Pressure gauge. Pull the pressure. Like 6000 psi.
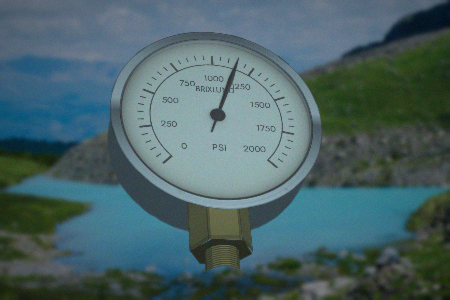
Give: 1150 psi
